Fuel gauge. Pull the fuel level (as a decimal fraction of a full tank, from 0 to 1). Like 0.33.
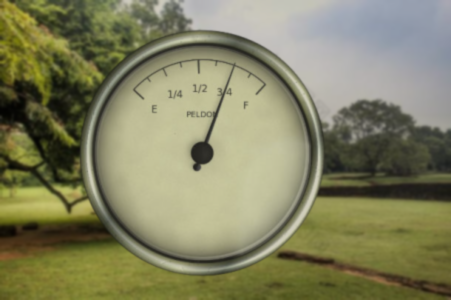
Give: 0.75
